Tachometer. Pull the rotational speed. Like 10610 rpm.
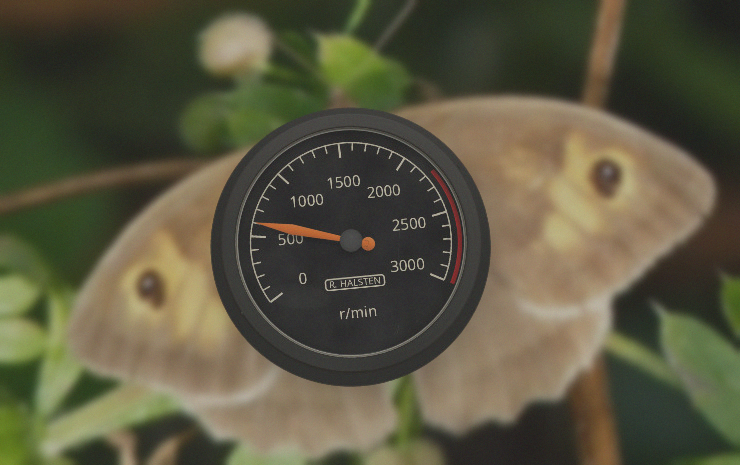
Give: 600 rpm
